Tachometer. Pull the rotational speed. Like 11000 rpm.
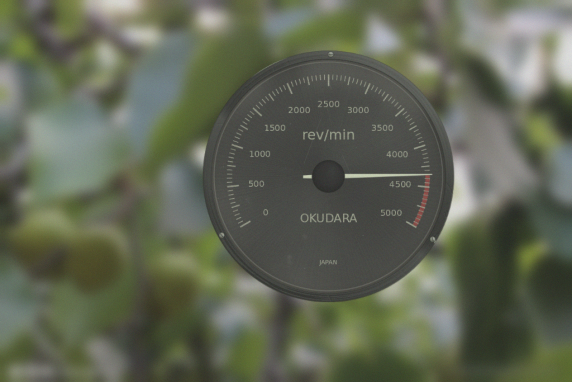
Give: 4350 rpm
